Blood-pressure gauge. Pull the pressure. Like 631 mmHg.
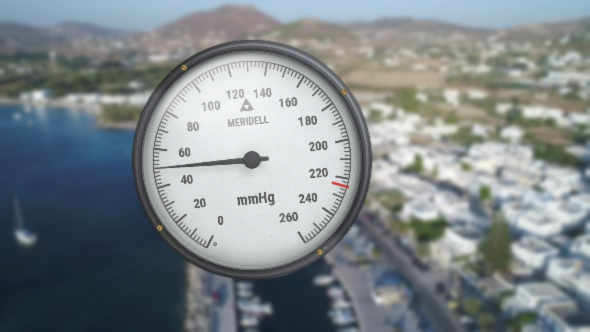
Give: 50 mmHg
